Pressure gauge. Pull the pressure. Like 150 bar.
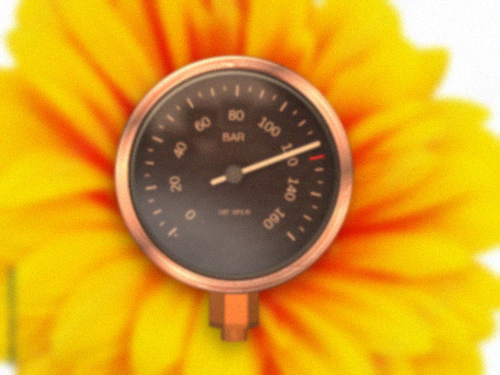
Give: 120 bar
